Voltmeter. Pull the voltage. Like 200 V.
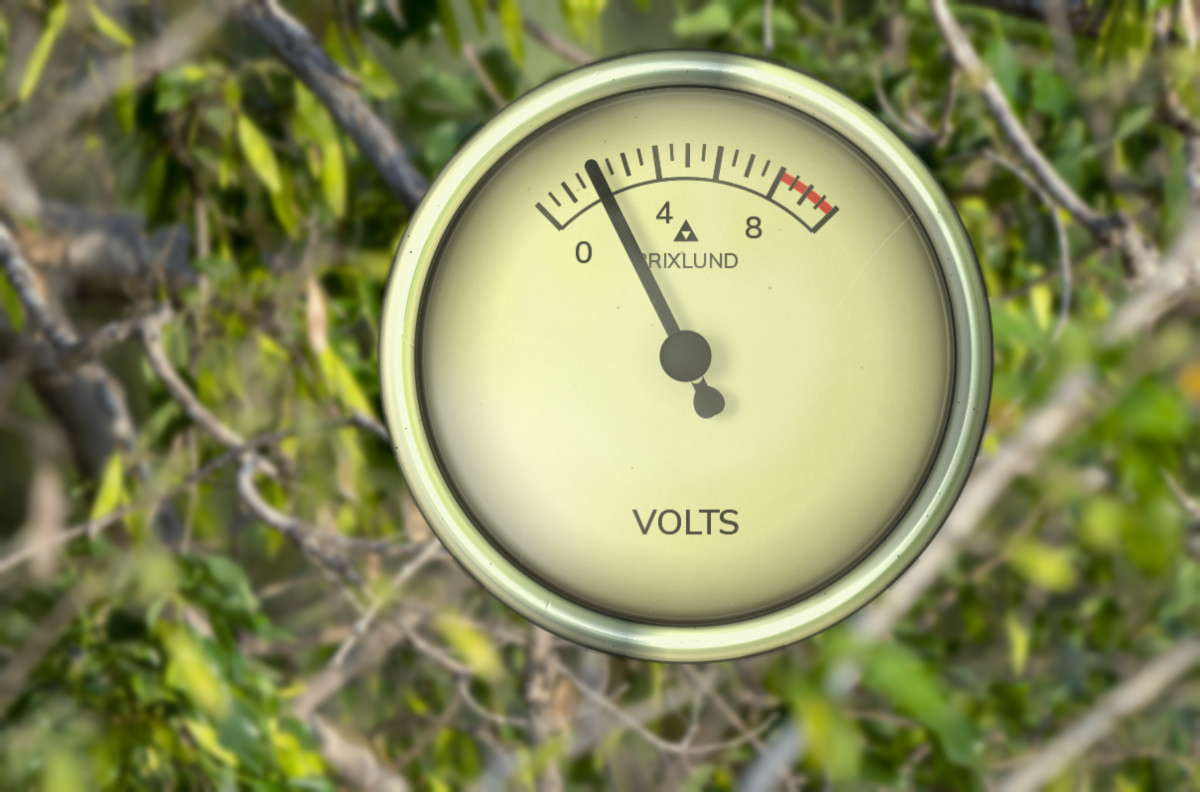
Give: 2 V
